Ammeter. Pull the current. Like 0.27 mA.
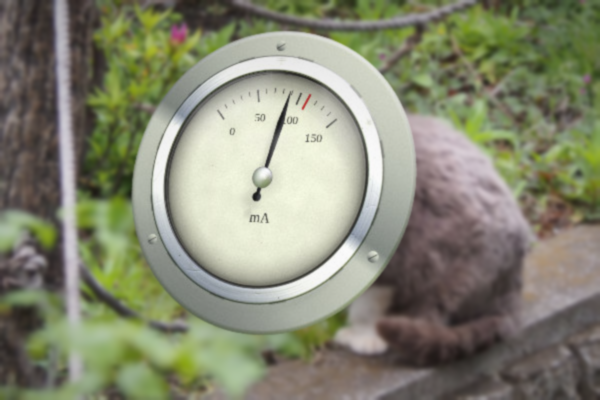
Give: 90 mA
